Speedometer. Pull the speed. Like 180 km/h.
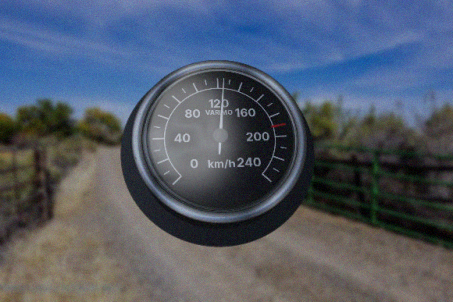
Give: 125 km/h
